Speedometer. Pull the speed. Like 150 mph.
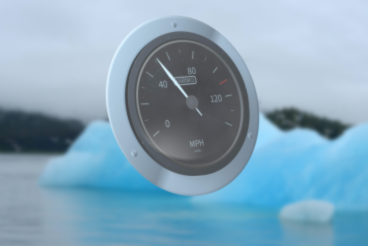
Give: 50 mph
